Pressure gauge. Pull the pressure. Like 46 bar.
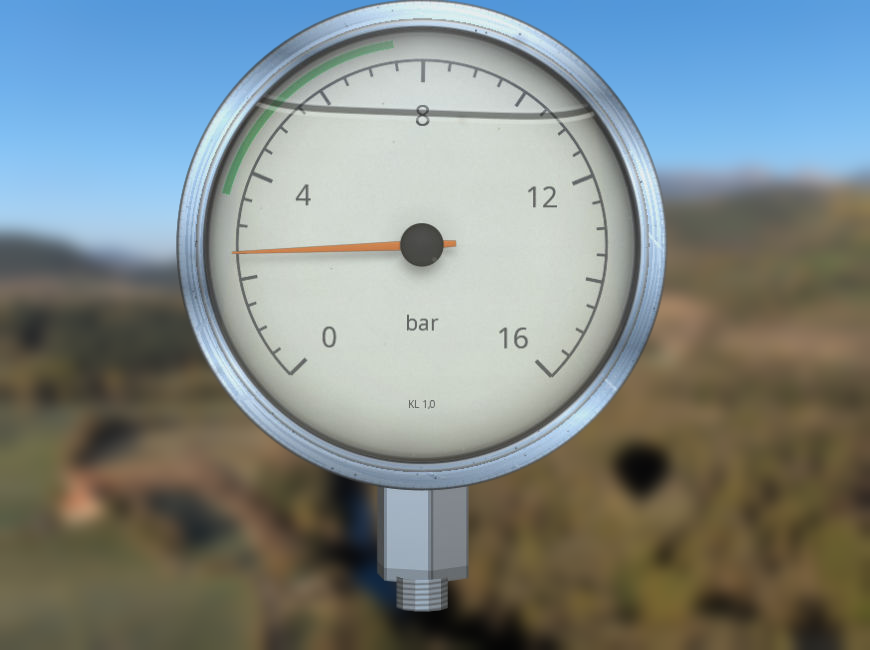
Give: 2.5 bar
